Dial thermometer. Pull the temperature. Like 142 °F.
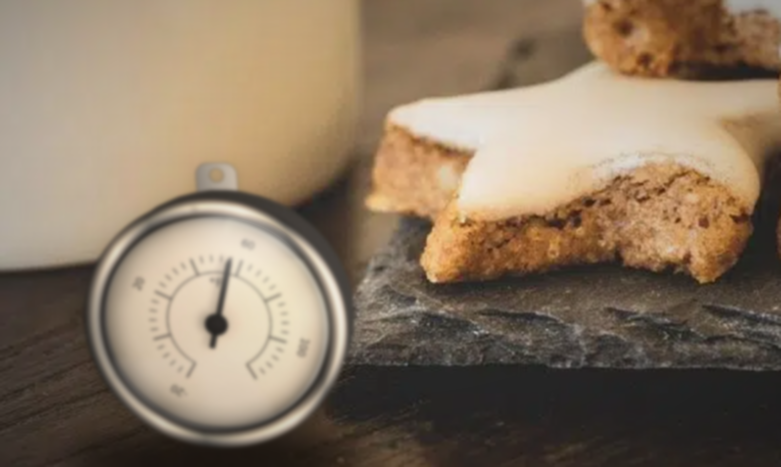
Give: 56 °F
